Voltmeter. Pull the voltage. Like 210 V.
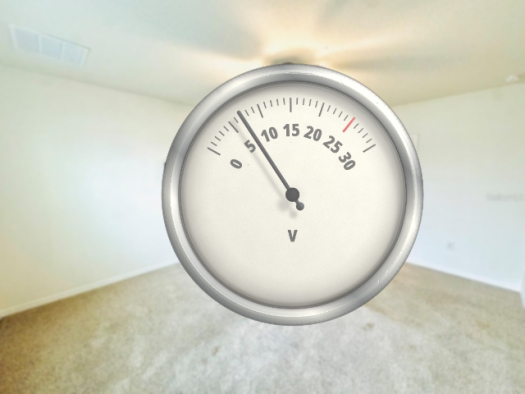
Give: 7 V
